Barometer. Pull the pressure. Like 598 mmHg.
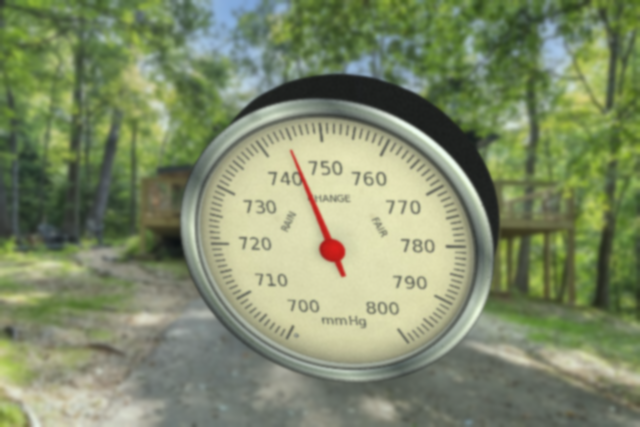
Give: 745 mmHg
